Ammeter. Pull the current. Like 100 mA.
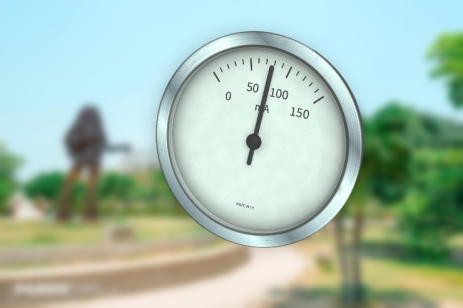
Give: 80 mA
